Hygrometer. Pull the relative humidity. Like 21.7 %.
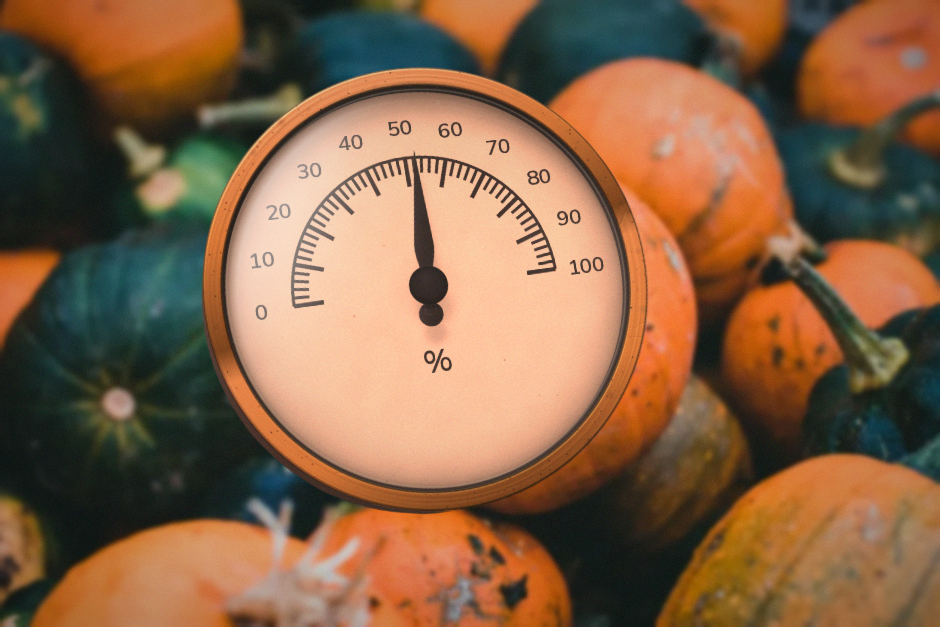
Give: 52 %
